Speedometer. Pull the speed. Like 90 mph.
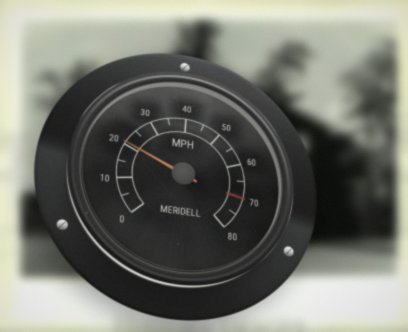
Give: 20 mph
